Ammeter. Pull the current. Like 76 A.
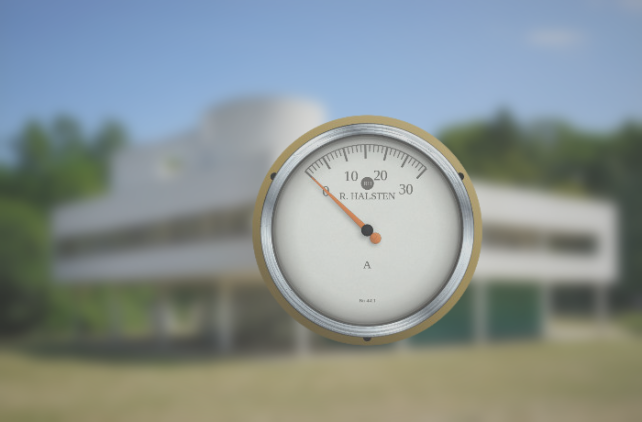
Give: 0 A
